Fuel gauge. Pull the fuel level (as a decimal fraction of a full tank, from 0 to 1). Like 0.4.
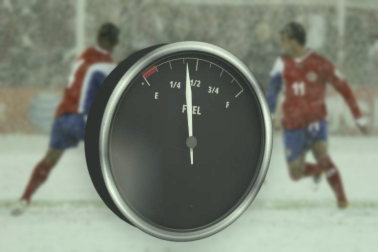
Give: 0.375
